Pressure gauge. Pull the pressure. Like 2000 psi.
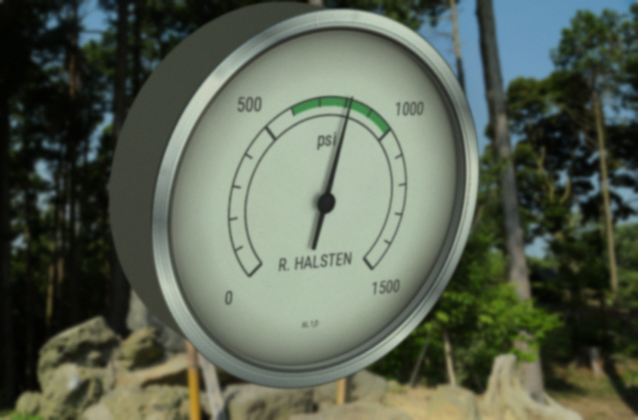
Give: 800 psi
